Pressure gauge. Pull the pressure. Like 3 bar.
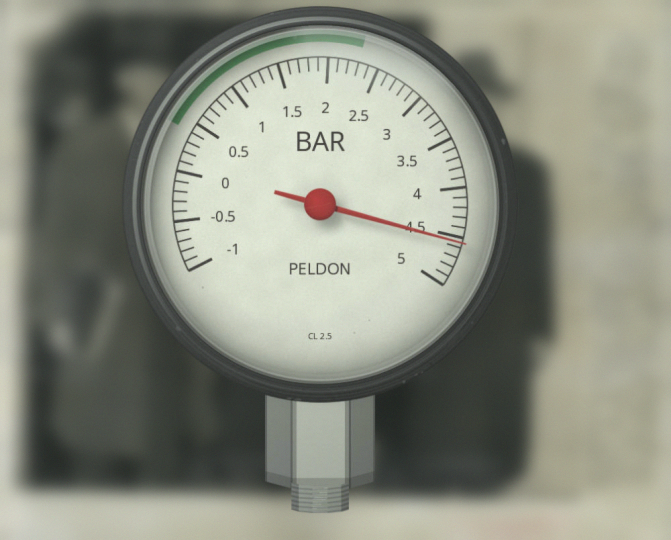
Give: 4.55 bar
